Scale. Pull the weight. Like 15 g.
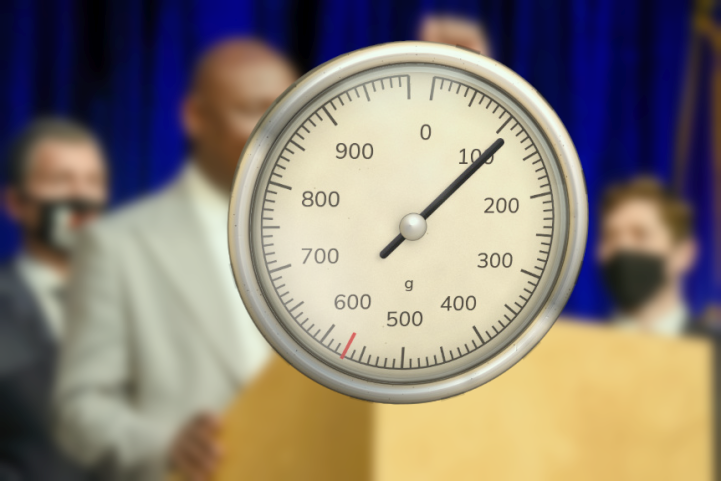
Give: 110 g
